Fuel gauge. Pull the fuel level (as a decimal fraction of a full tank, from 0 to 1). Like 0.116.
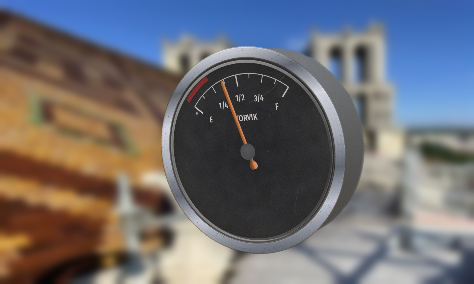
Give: 0.375
